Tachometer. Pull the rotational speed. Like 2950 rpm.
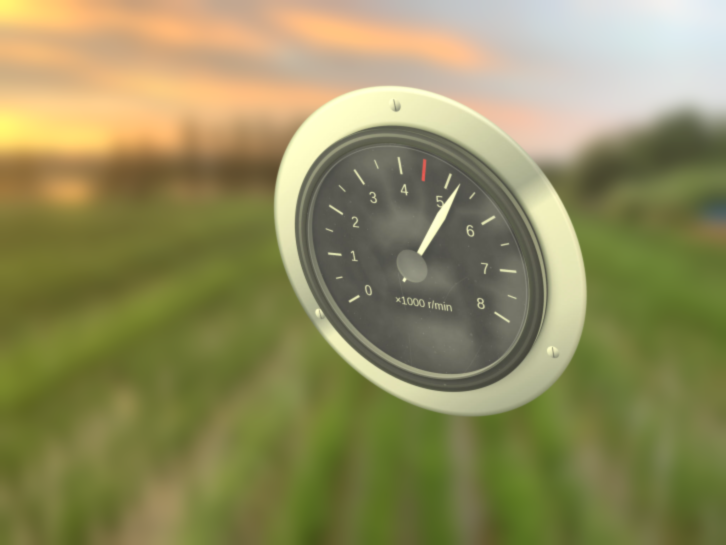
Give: 5250 rpm
